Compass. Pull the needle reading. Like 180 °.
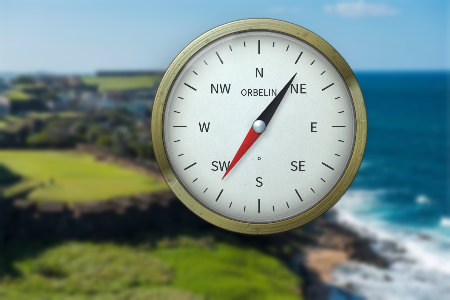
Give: 215 °
